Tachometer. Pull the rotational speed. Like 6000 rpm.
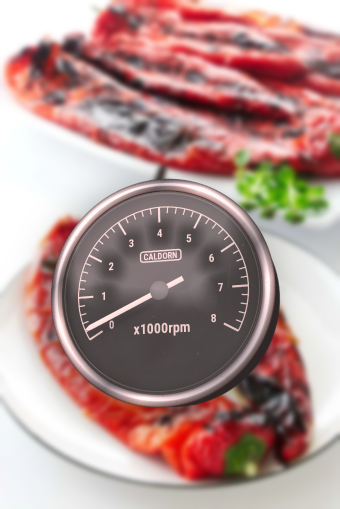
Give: 200 rpm
